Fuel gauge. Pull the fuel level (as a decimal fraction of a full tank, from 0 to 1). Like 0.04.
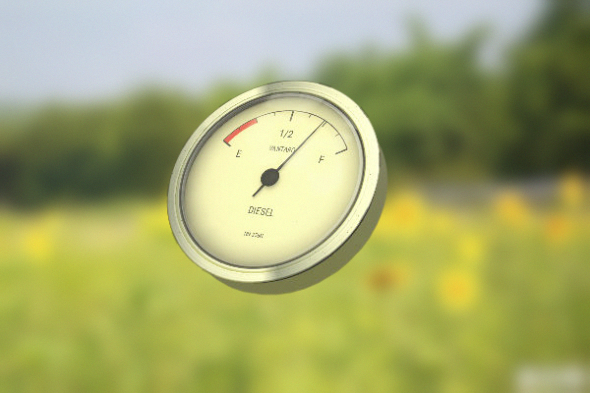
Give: 0.75
